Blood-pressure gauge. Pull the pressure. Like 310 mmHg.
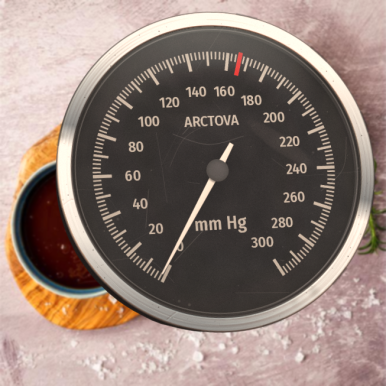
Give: 2 mmHg
